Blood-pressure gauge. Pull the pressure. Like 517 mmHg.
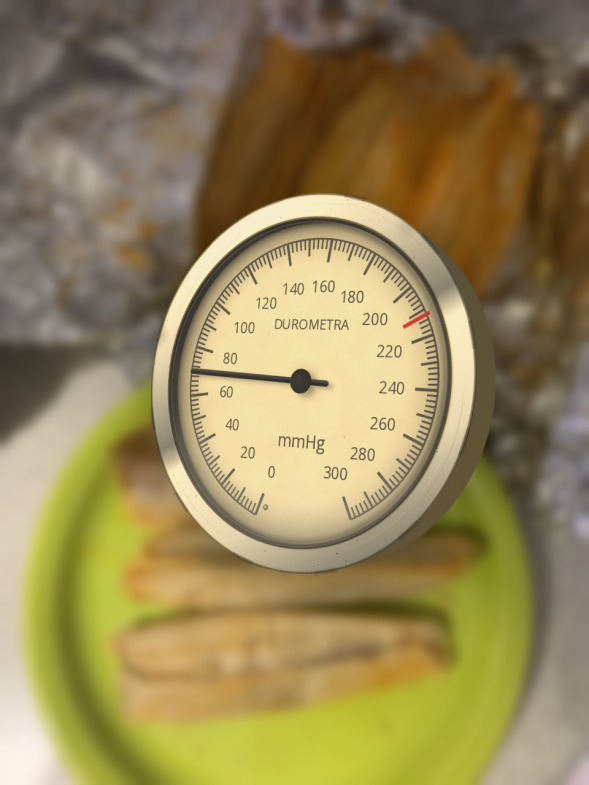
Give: 70 mmHg
